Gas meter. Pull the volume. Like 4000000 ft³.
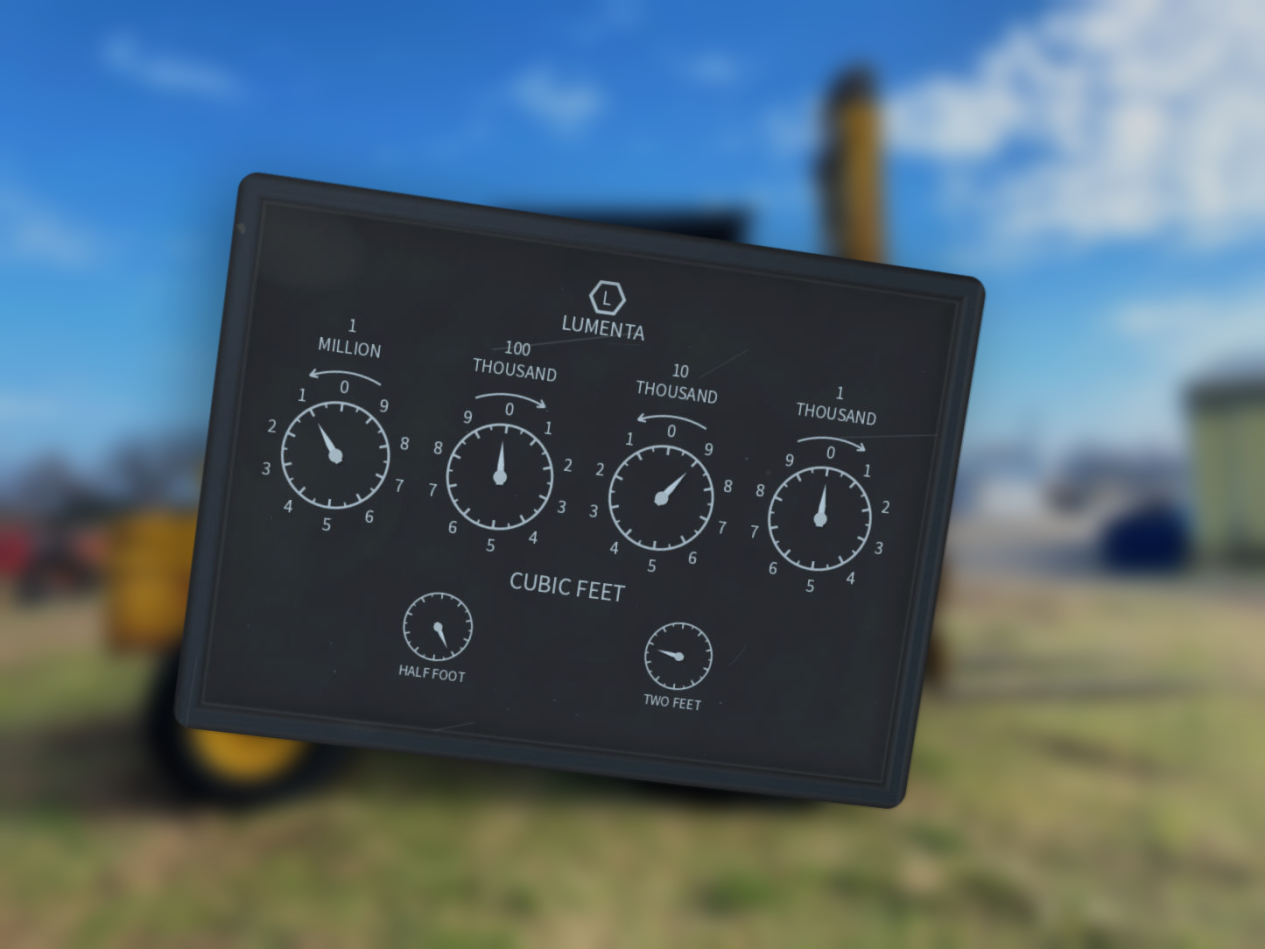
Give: 99000 ft³
